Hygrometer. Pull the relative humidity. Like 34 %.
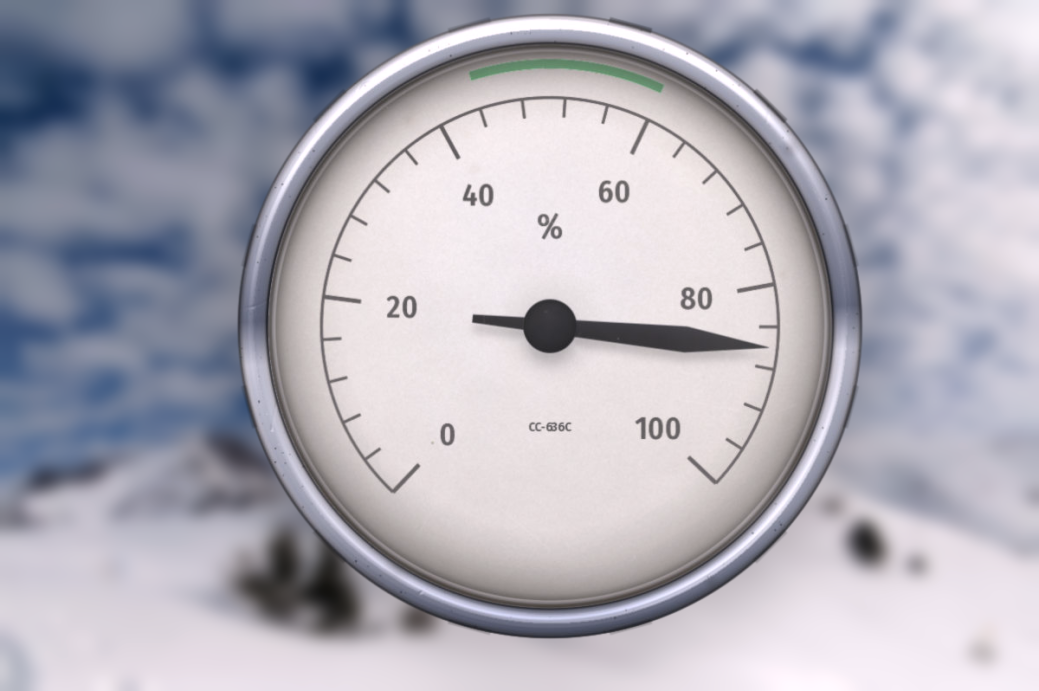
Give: 86 %
